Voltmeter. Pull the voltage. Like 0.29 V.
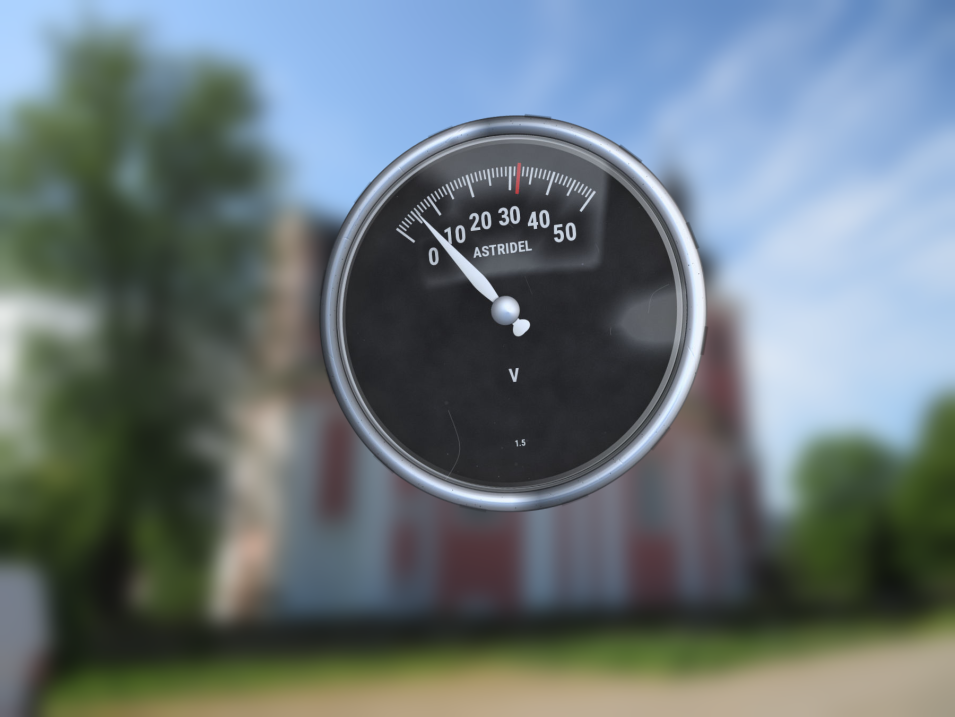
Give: 6 V
